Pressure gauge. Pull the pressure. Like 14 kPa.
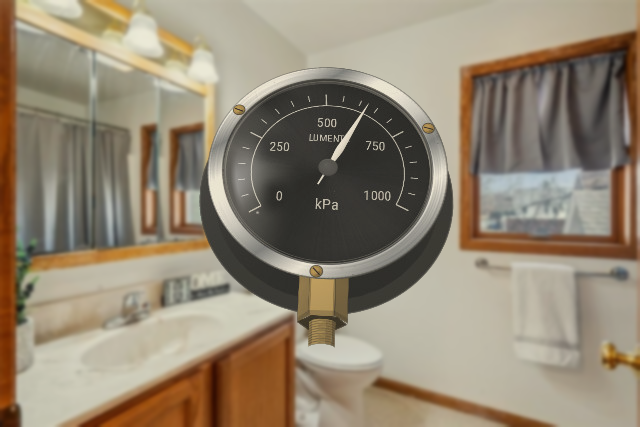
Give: 625 kPa
